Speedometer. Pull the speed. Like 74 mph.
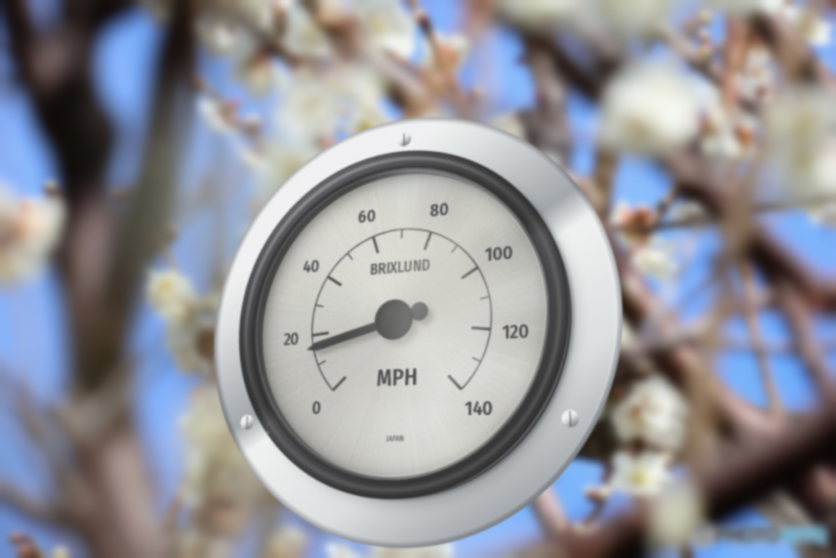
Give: 15 mph
